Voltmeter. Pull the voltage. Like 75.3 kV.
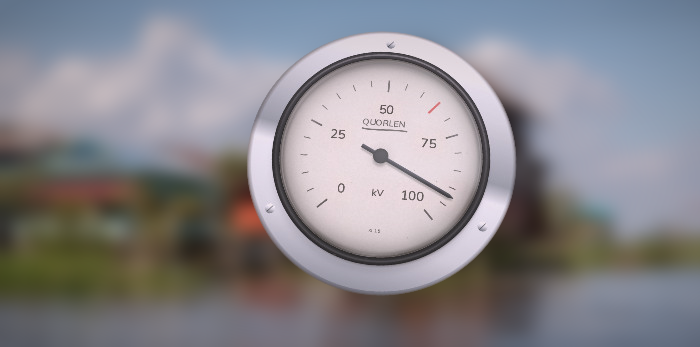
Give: 92.5 kV
